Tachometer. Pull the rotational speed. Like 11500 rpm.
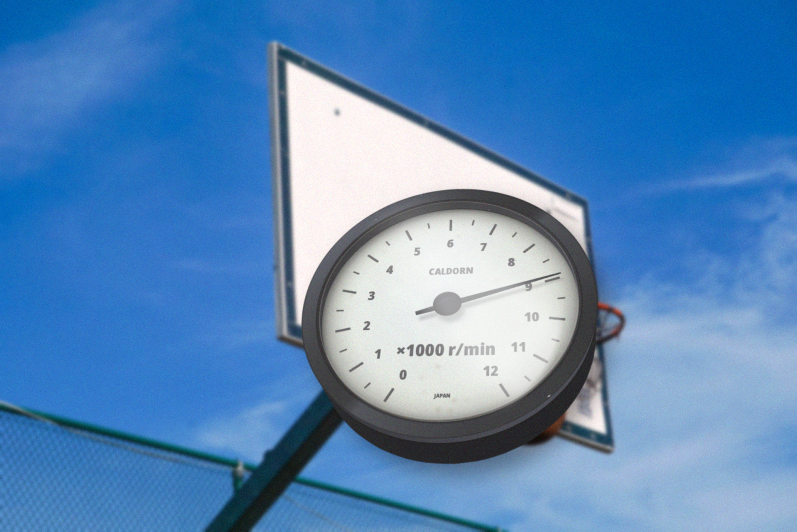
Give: 9000 rpm
